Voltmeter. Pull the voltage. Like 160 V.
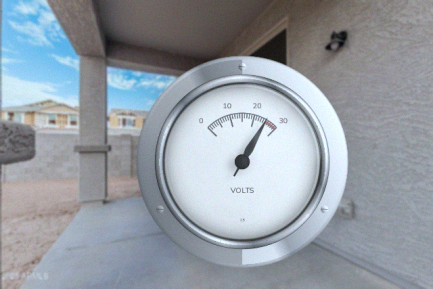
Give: 25 V
